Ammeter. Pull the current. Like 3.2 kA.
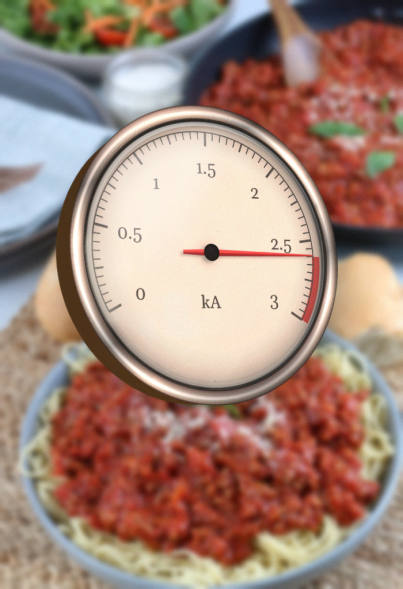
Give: 2.6 kA
